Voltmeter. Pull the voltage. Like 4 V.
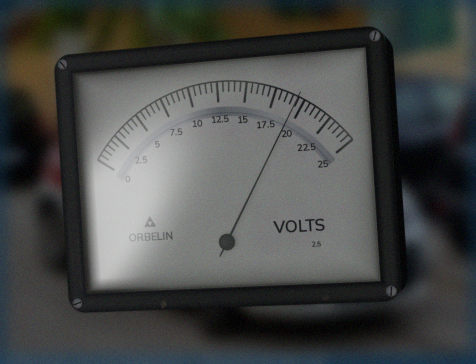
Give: 19.5 V
